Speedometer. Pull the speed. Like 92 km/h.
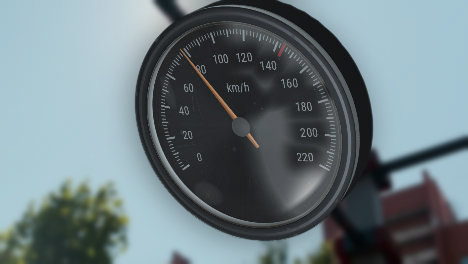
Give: 80 km/h
